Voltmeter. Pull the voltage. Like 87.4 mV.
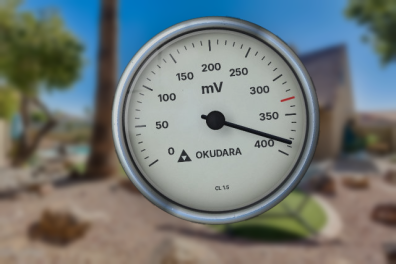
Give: 385 mV
